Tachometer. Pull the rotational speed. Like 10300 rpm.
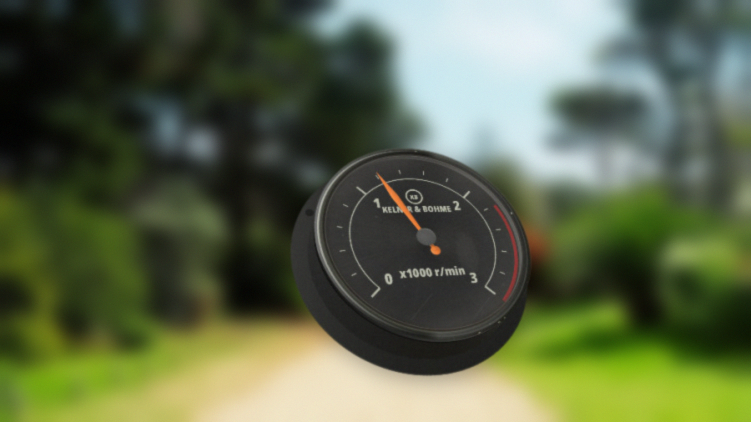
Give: 1200 rpm
